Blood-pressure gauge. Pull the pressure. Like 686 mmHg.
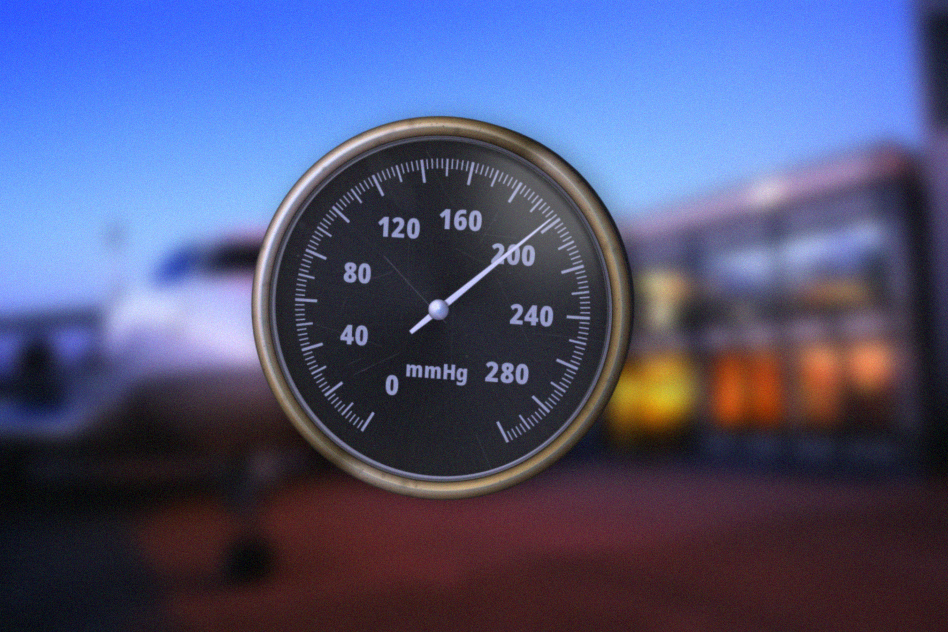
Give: 198 mmHg
